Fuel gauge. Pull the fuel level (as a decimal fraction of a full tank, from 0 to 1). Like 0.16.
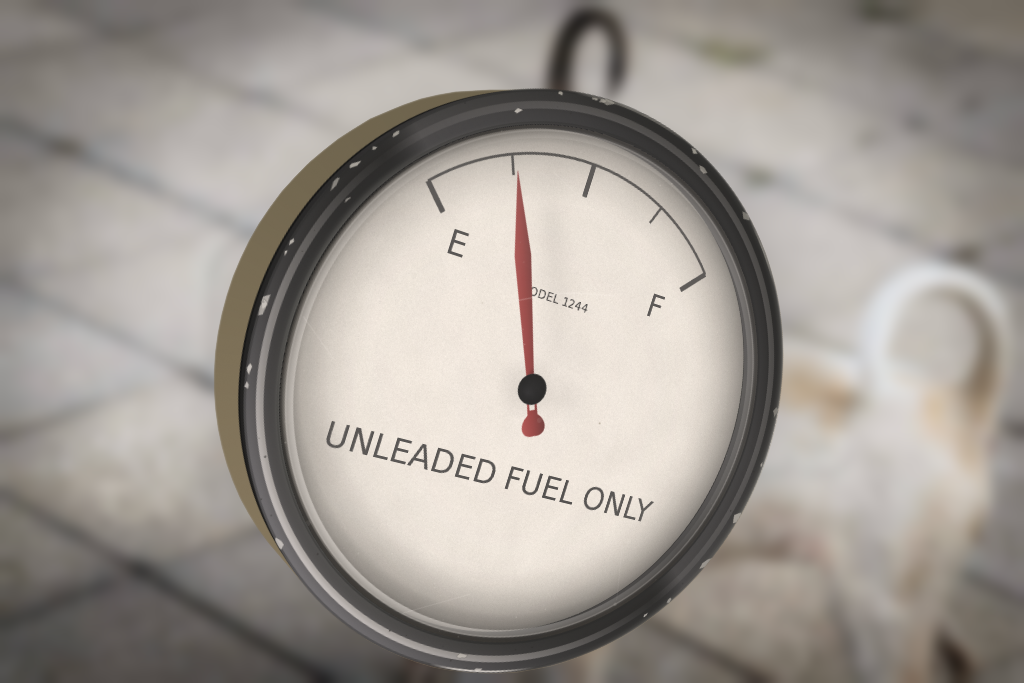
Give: 0.25
